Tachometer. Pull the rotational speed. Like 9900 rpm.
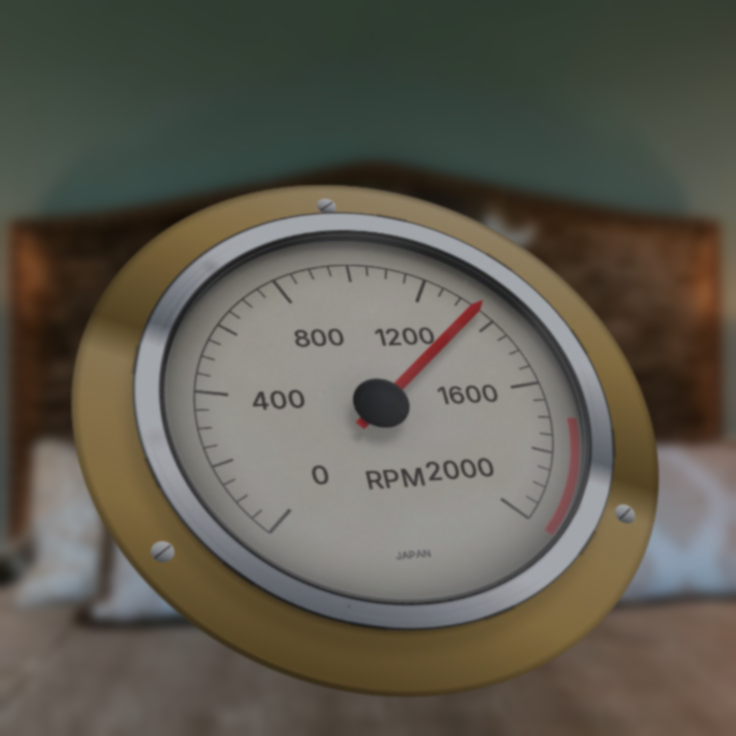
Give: 1350 rpm
